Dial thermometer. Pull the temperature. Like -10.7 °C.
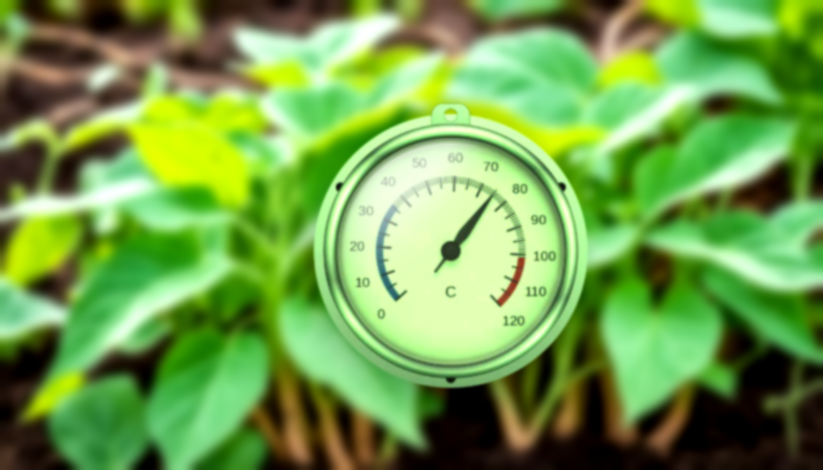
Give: 75 °C
